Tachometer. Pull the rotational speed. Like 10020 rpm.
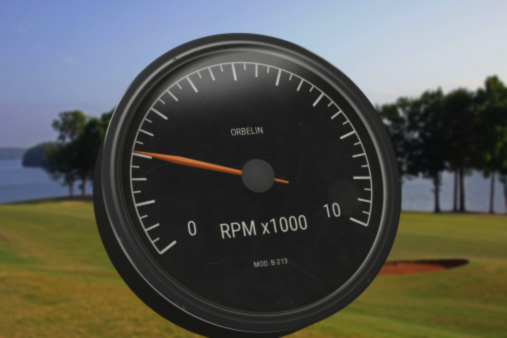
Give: 2000 rpm
